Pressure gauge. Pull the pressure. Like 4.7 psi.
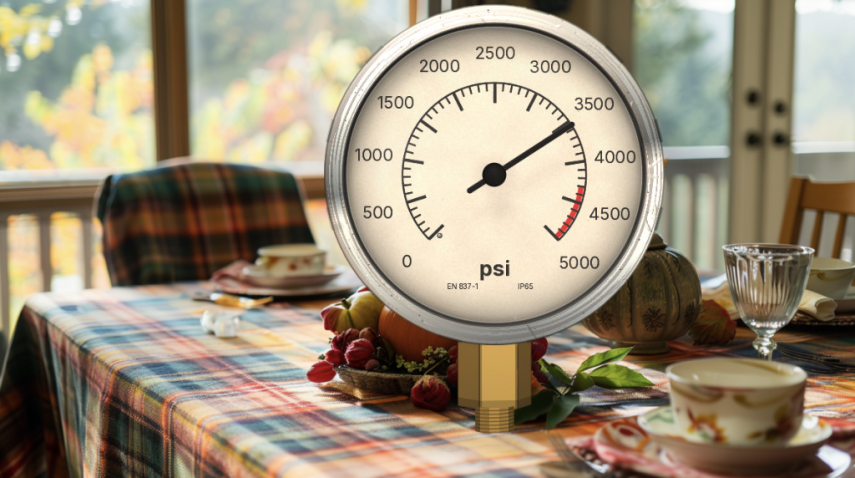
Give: 3550 psi
